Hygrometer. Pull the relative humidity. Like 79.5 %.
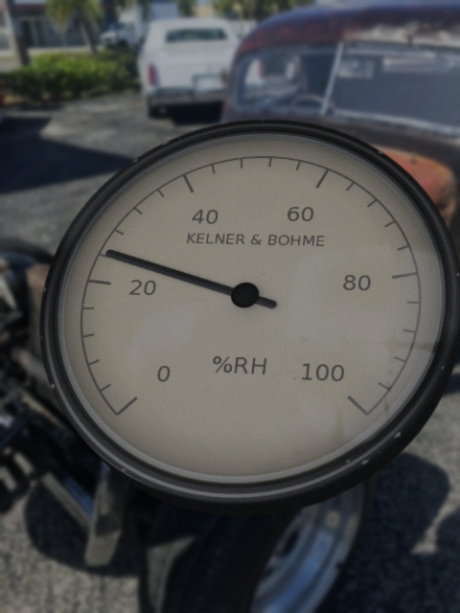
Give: 24 %
